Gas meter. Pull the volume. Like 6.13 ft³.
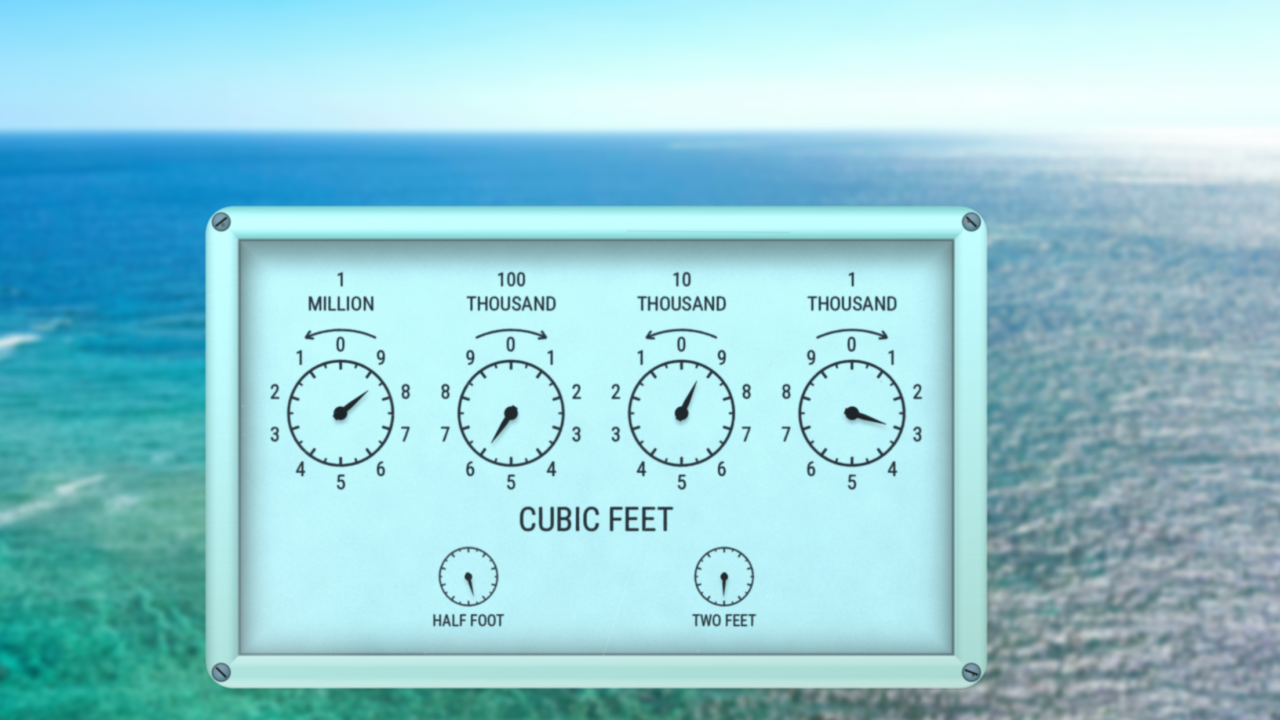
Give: 859300 ft³
